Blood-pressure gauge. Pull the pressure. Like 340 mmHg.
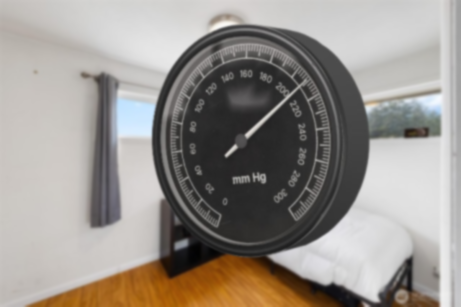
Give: 210 mmHg
